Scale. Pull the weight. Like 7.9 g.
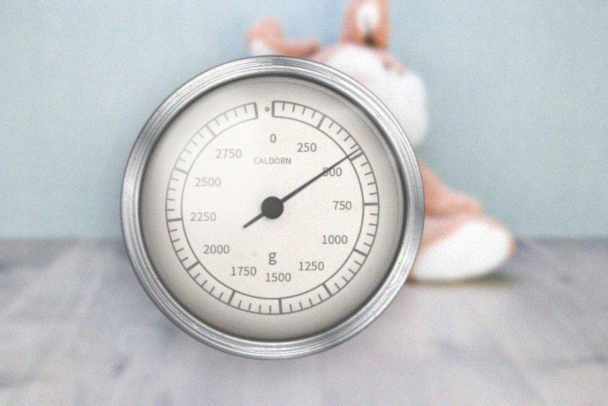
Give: 475 g
